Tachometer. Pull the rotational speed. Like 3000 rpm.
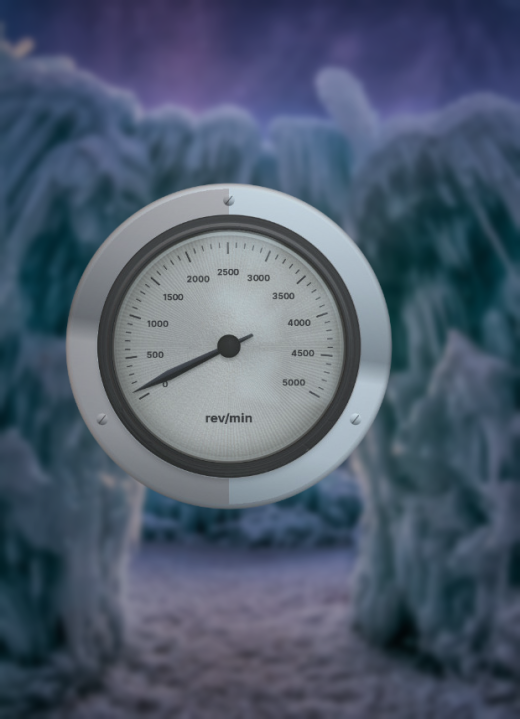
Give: 100 rpm
